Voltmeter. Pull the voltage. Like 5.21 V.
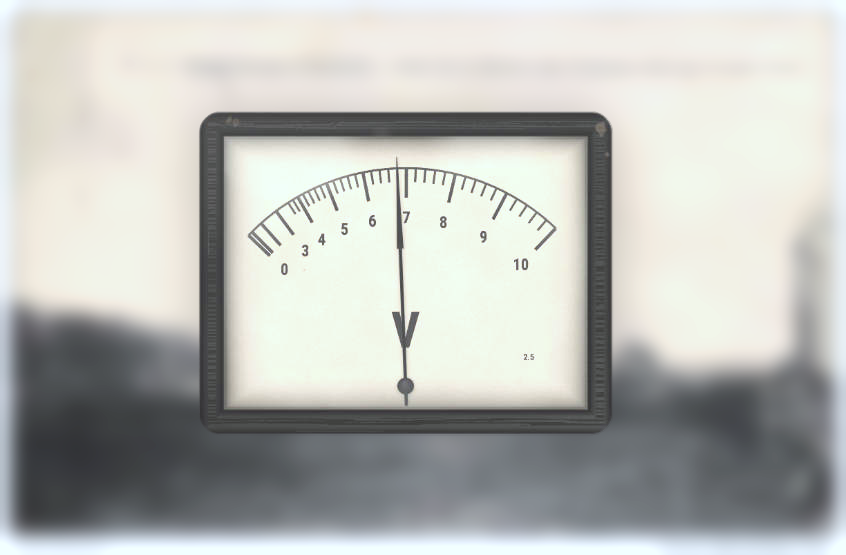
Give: 6.8 V
